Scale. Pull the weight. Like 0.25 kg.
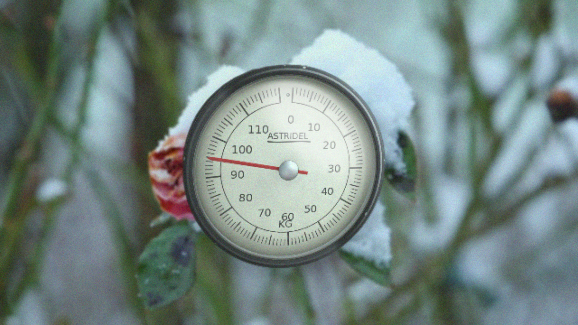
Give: 95 kg
